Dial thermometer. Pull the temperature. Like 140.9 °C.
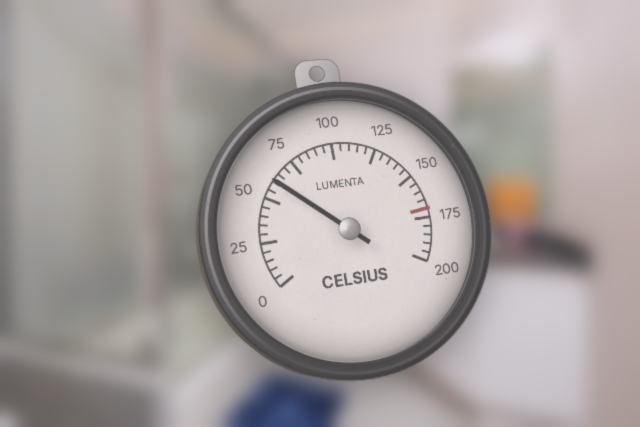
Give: 60 °C
